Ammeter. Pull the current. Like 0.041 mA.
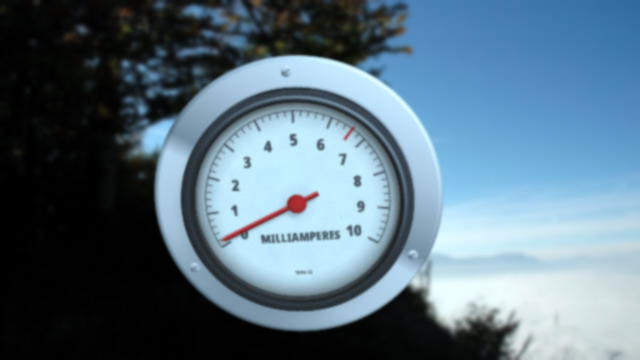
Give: 0.2 mA
